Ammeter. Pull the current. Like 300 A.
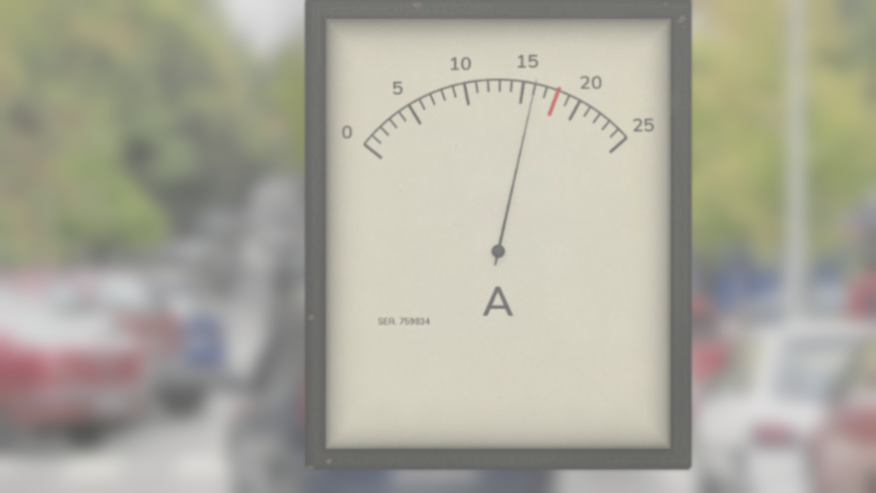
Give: 16 A
